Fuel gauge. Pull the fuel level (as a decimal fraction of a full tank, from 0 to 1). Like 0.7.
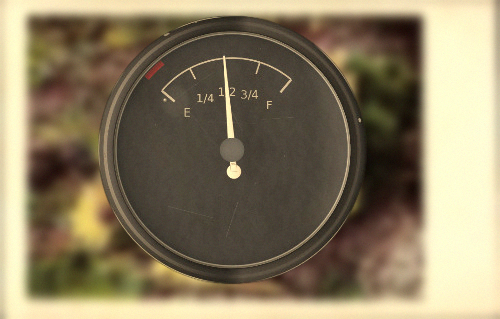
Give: 0.5
